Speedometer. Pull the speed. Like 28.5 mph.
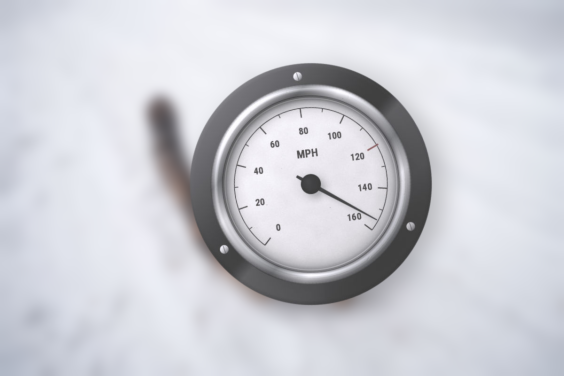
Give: 155 mph
